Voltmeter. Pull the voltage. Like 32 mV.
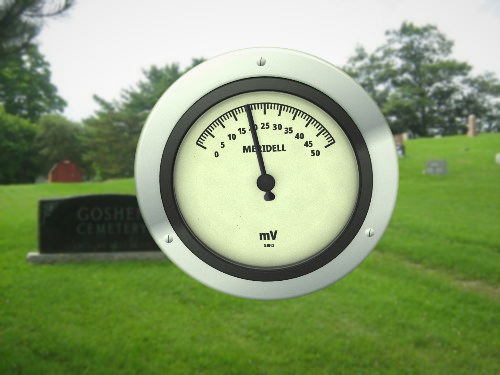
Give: 20 mV
